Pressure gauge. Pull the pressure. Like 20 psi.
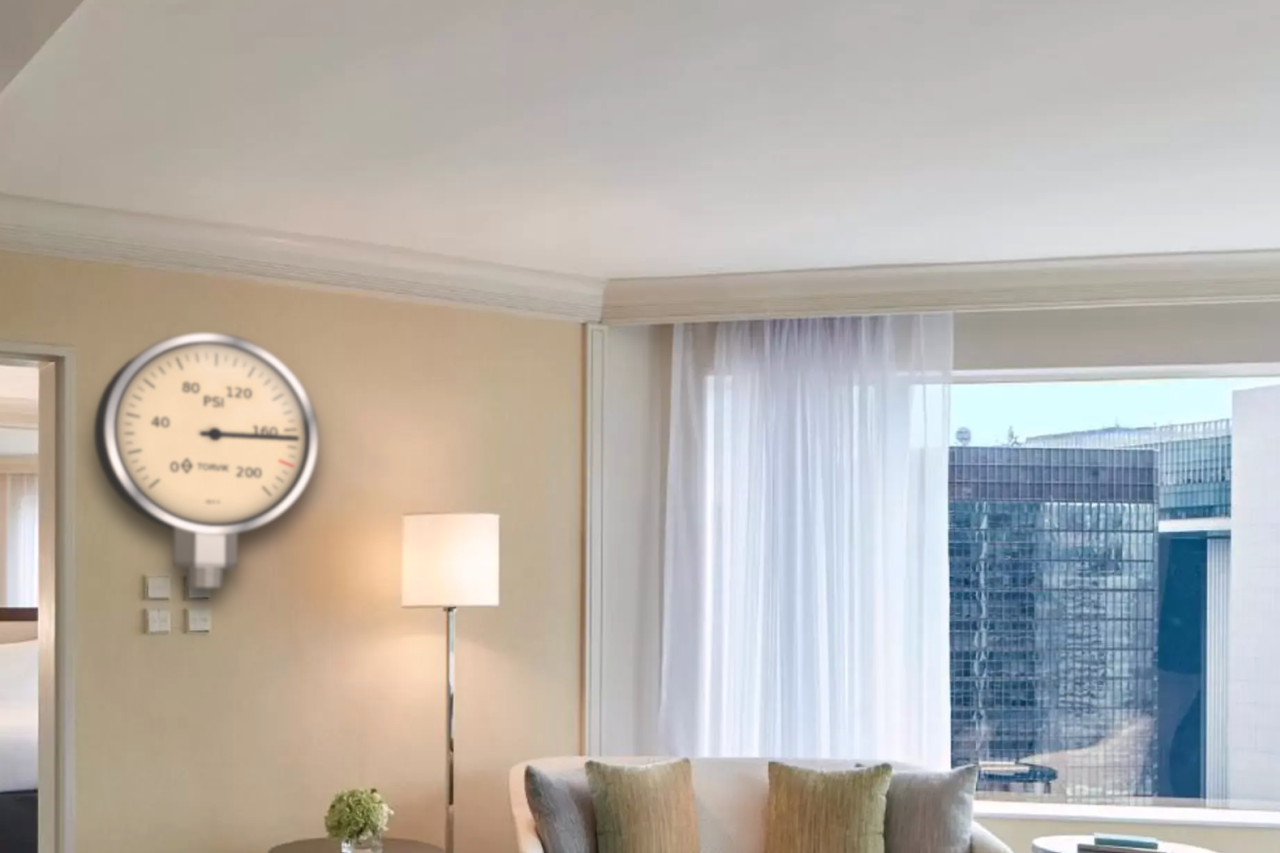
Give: 165 psi
